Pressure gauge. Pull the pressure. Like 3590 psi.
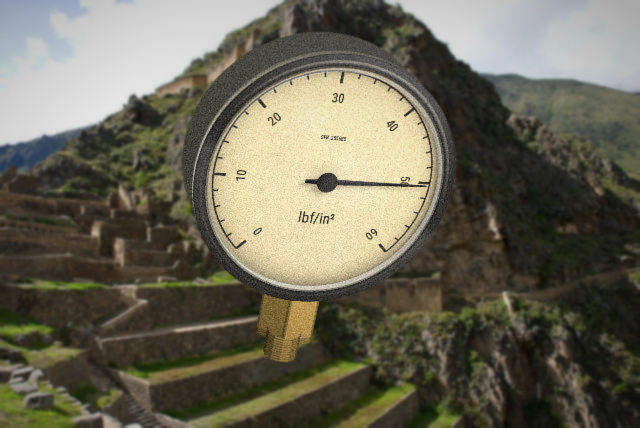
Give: 50 psi
